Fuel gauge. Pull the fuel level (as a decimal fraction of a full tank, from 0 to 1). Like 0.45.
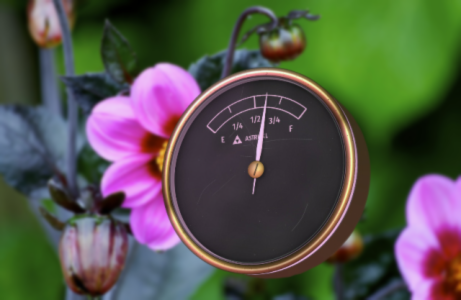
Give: 0.625
